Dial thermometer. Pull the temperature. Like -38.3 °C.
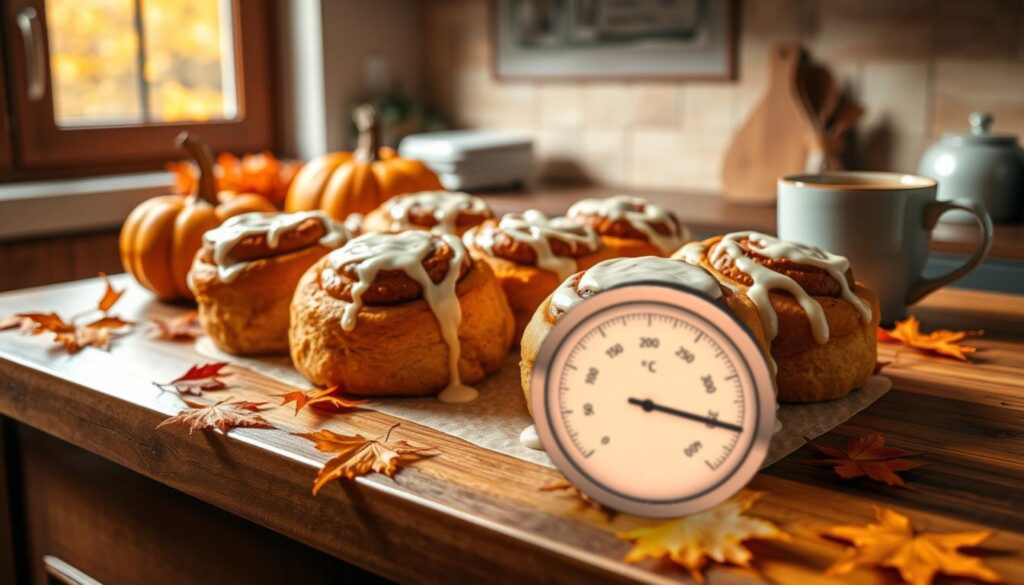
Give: 350 °C
